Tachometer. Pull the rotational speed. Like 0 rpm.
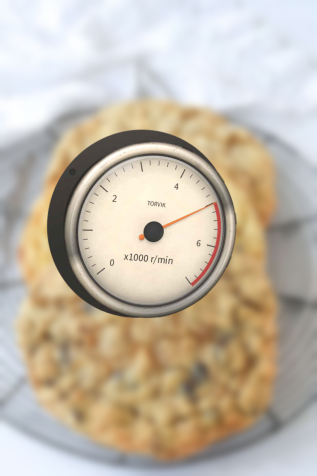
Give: 5000 rpm
